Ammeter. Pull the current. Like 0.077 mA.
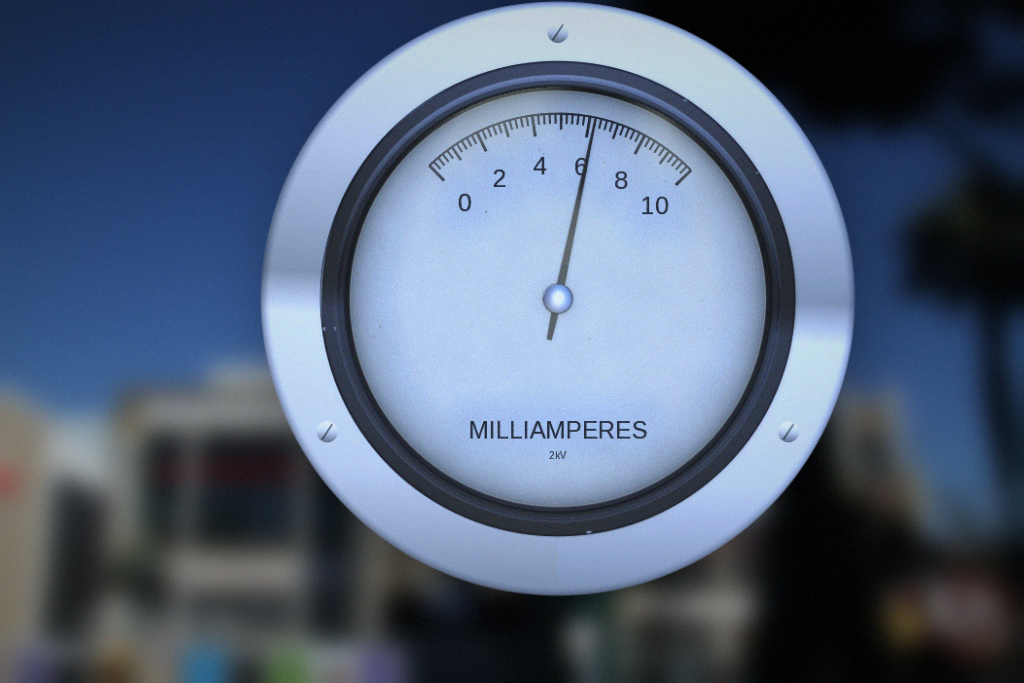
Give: 6.2 mA
